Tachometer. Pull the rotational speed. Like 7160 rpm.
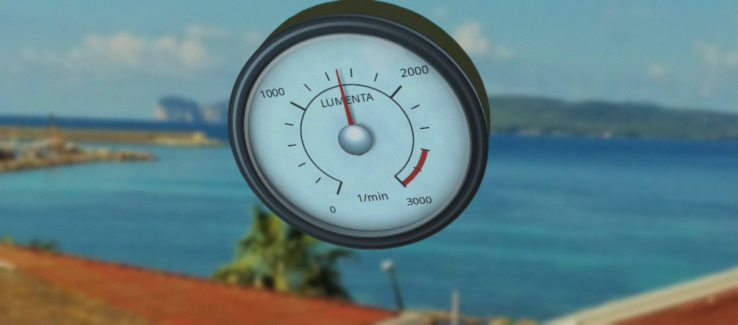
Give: 1500 rpm
